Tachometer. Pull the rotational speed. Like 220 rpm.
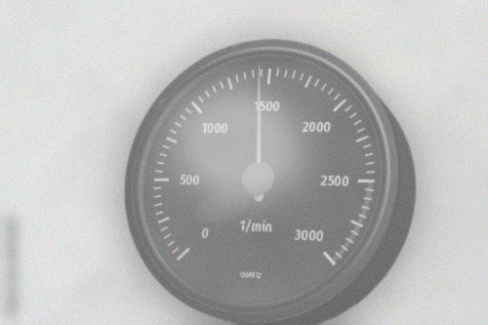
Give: 1450 rpm
